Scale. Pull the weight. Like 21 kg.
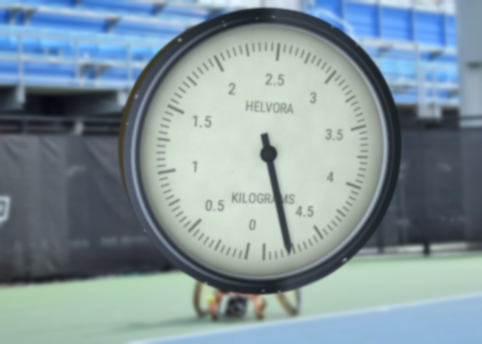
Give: 4.8 kg
